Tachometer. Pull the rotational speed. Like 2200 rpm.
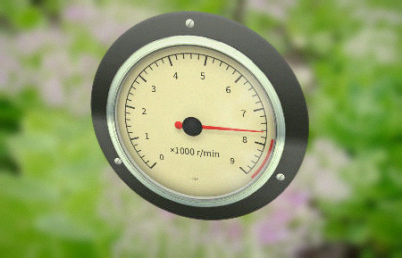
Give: 7600 rpm
